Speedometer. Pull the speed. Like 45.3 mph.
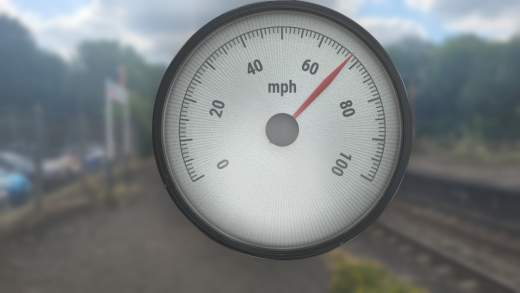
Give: 68 mph
